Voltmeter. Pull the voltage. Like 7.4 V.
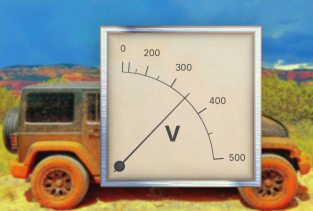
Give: 350 V
